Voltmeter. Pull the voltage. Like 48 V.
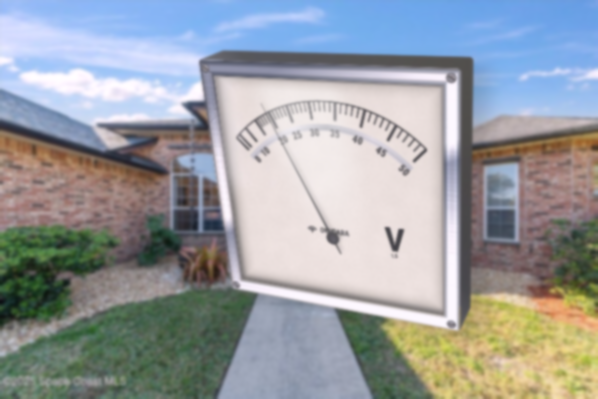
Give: 20 V
